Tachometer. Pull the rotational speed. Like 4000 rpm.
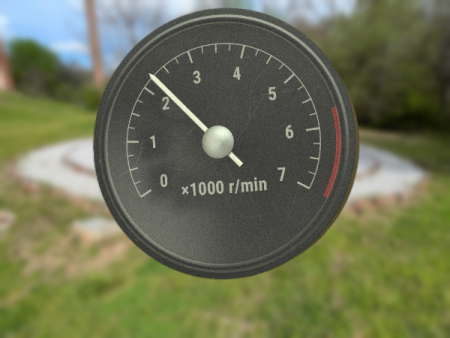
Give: 2250 rpm
